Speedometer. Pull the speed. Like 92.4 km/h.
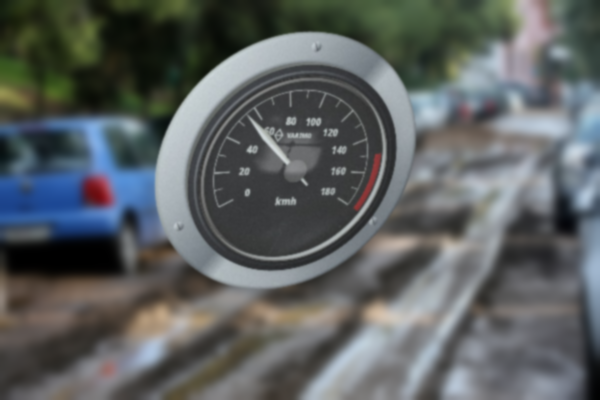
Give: 55 km/h
